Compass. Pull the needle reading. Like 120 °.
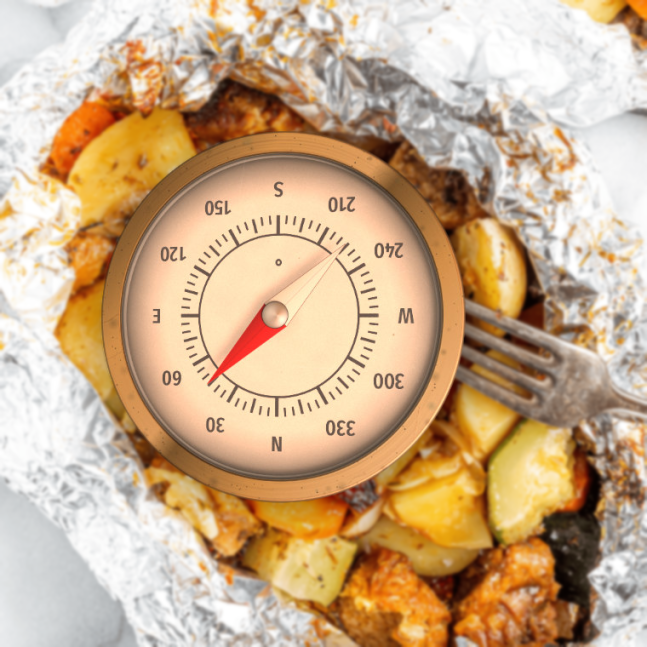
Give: 45 °
